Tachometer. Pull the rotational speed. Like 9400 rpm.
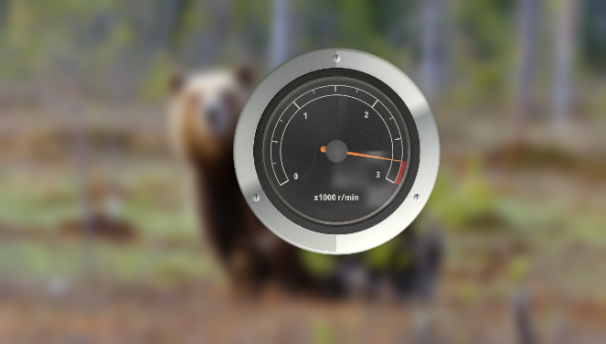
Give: 2750 rpm
